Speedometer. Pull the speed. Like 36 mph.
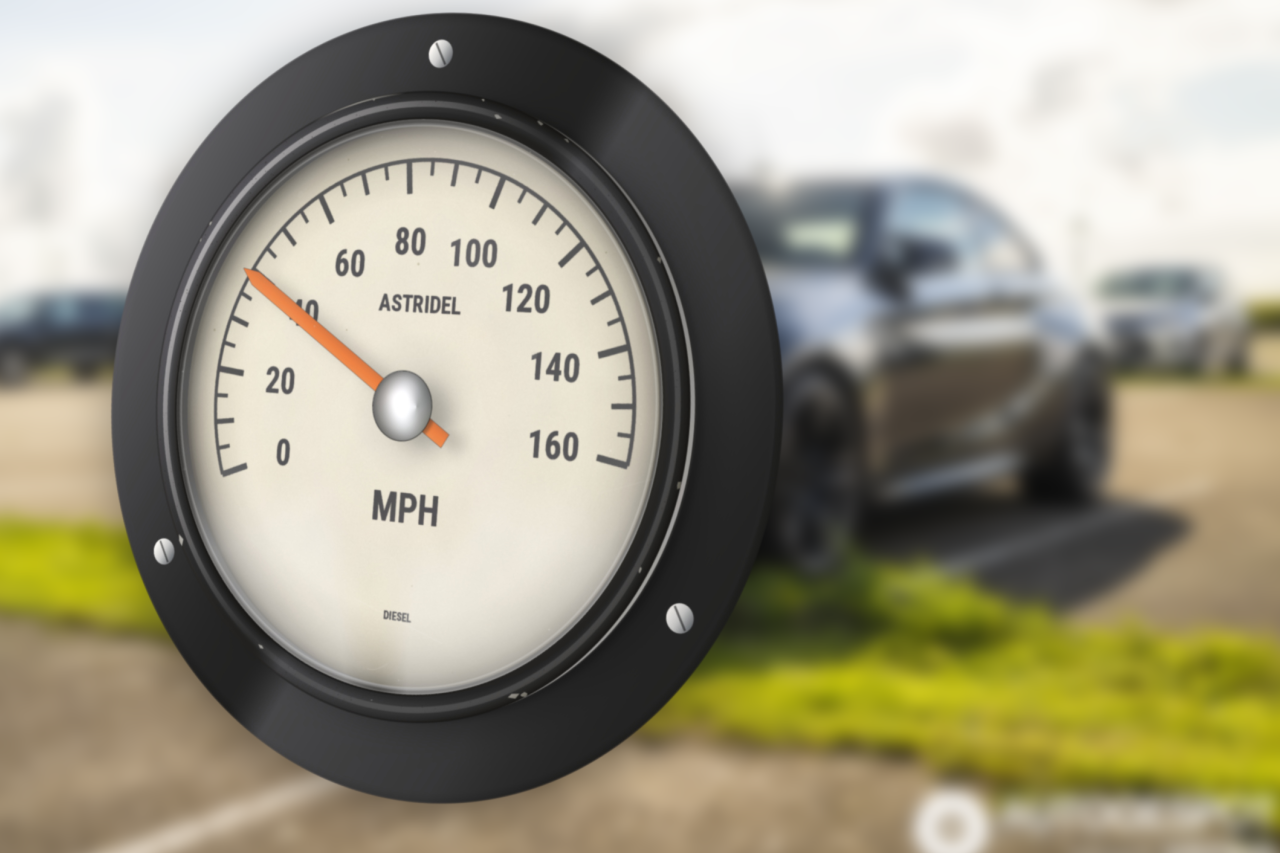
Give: 40 mph
